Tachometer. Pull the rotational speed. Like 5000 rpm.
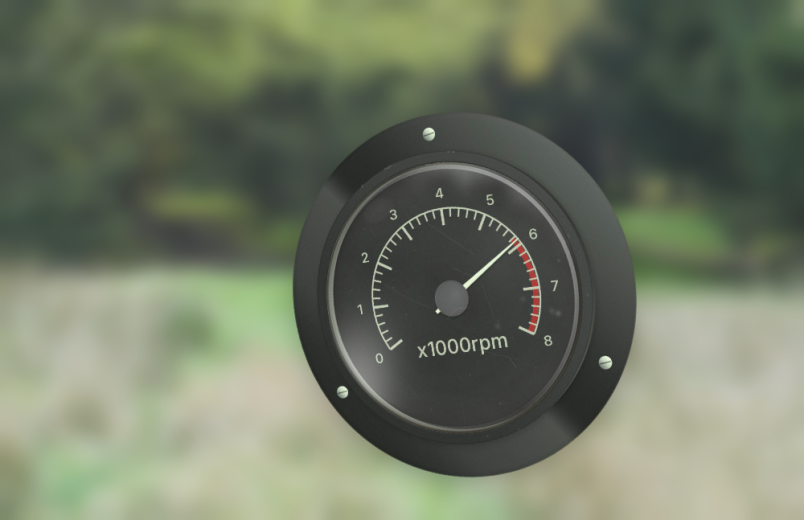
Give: 5900 rpm
